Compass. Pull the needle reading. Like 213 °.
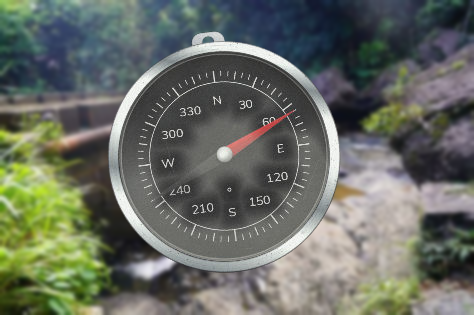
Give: 65 °
